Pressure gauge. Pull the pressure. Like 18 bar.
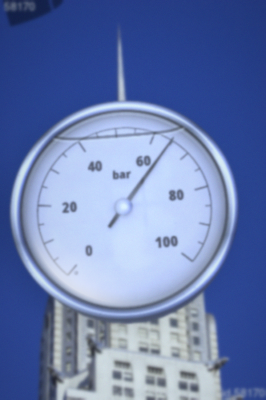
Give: 65 bar
